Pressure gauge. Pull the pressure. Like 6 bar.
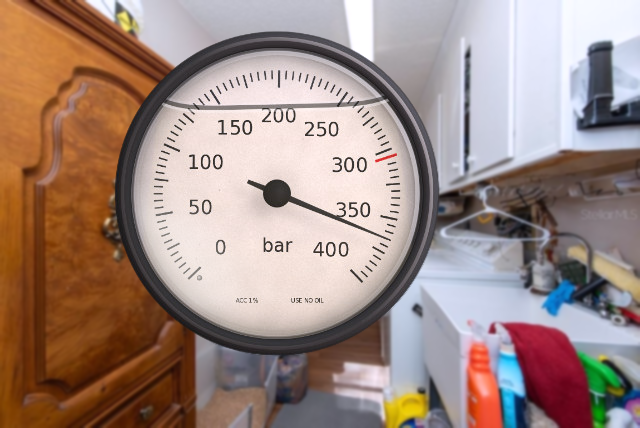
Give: 365 bar
